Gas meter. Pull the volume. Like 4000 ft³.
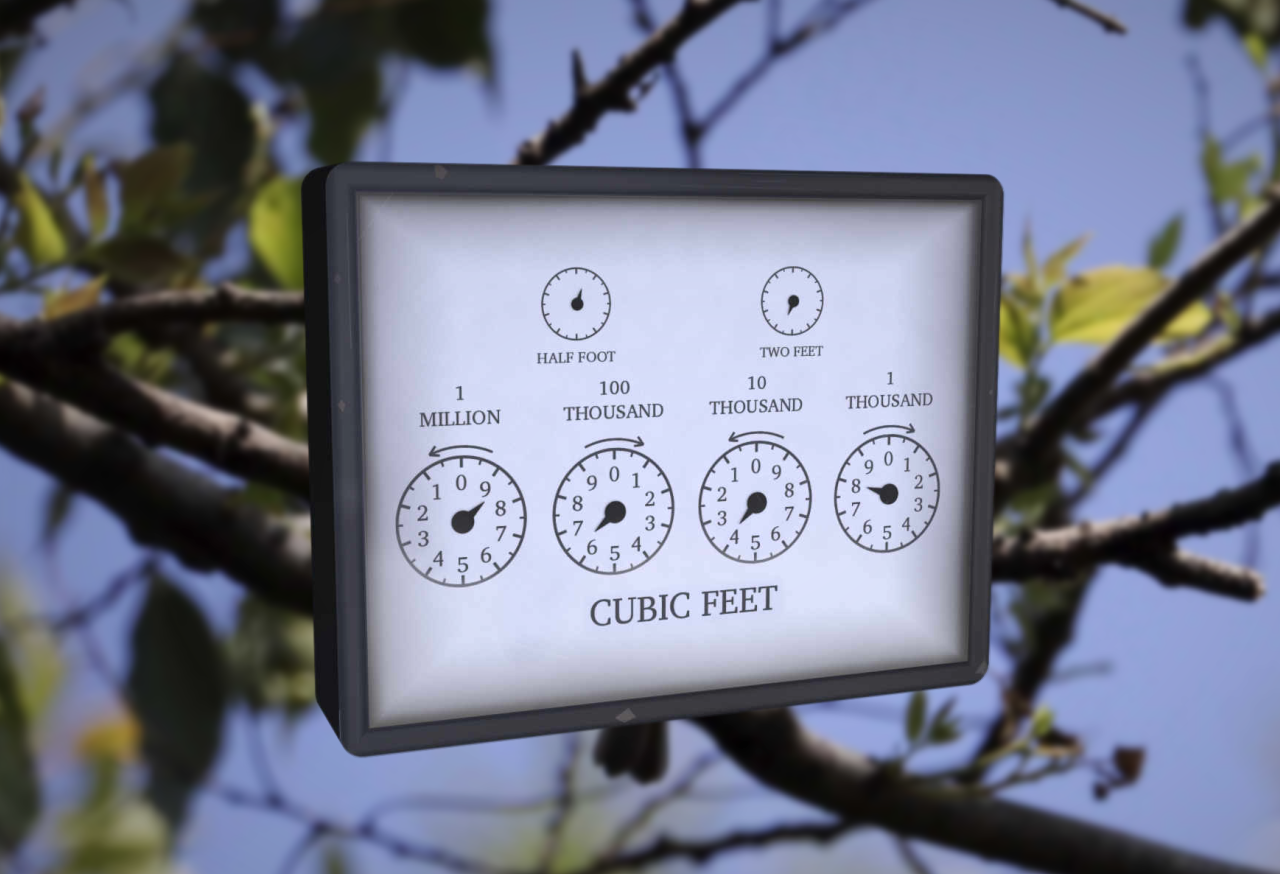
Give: 863800 ft³
